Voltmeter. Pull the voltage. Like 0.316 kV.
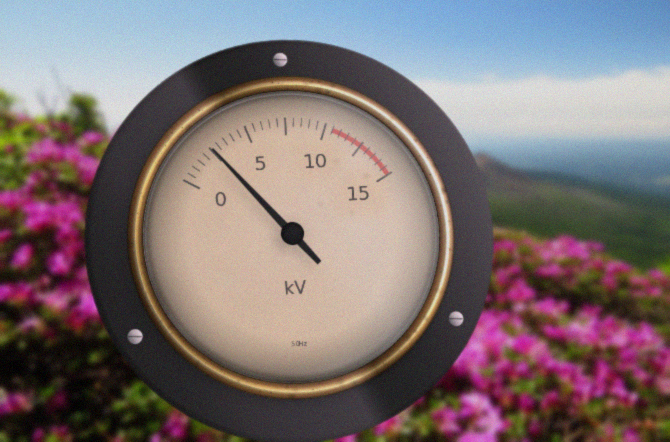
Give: 2.5 kV
